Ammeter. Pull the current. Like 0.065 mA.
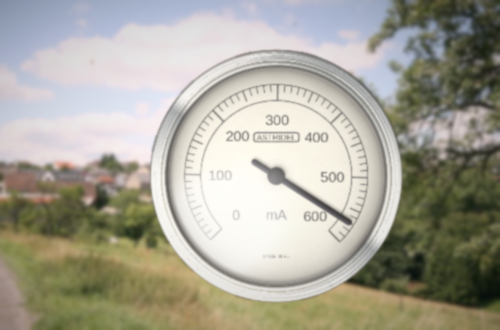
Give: 570 mA
